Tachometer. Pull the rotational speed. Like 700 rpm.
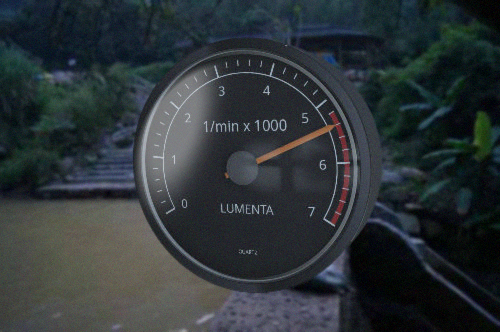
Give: 5400 rpm
